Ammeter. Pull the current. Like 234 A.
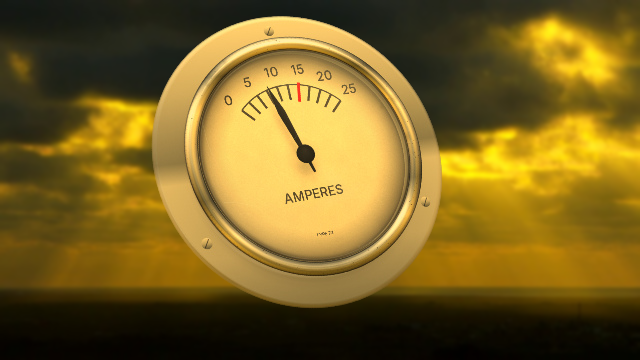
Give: 7.5 A
